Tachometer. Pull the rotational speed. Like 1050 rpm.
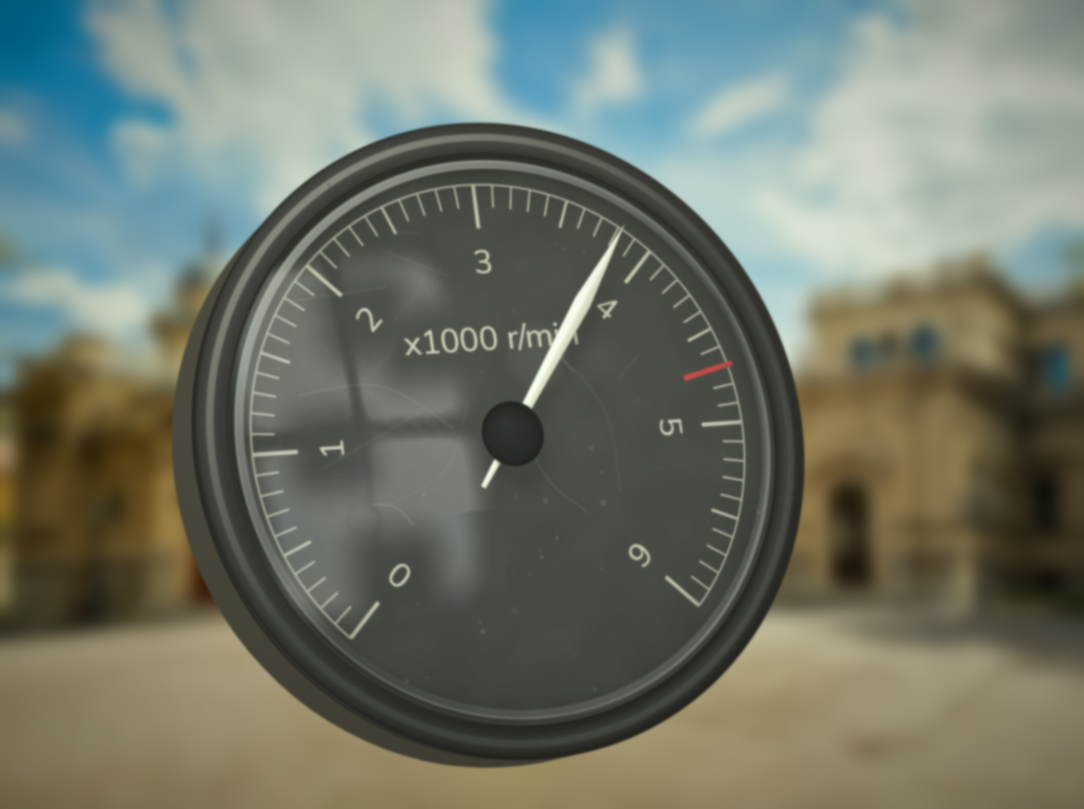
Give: 3800 rpm
